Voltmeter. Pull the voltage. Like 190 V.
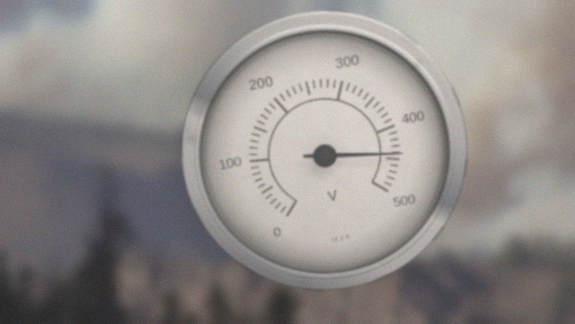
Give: 440 V
